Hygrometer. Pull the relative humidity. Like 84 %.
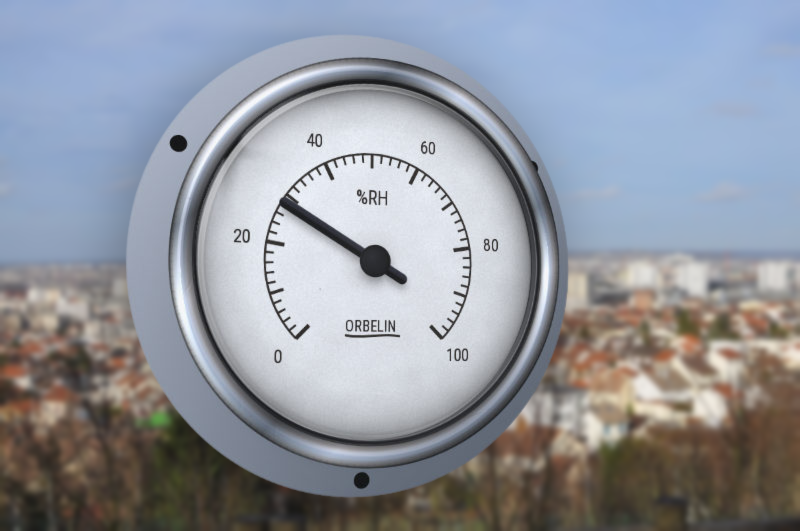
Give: 28 %
